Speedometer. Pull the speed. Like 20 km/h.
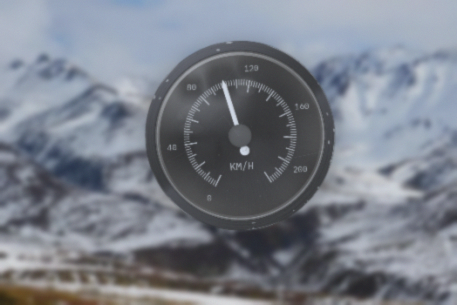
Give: 100 km/h
